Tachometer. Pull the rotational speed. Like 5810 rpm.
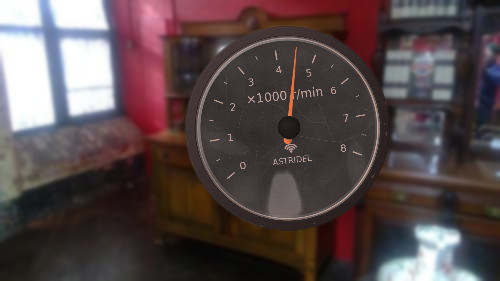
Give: 4500 rpm
